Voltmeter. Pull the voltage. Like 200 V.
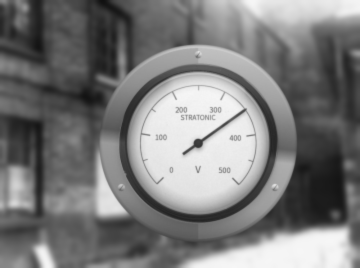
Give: 350 V
